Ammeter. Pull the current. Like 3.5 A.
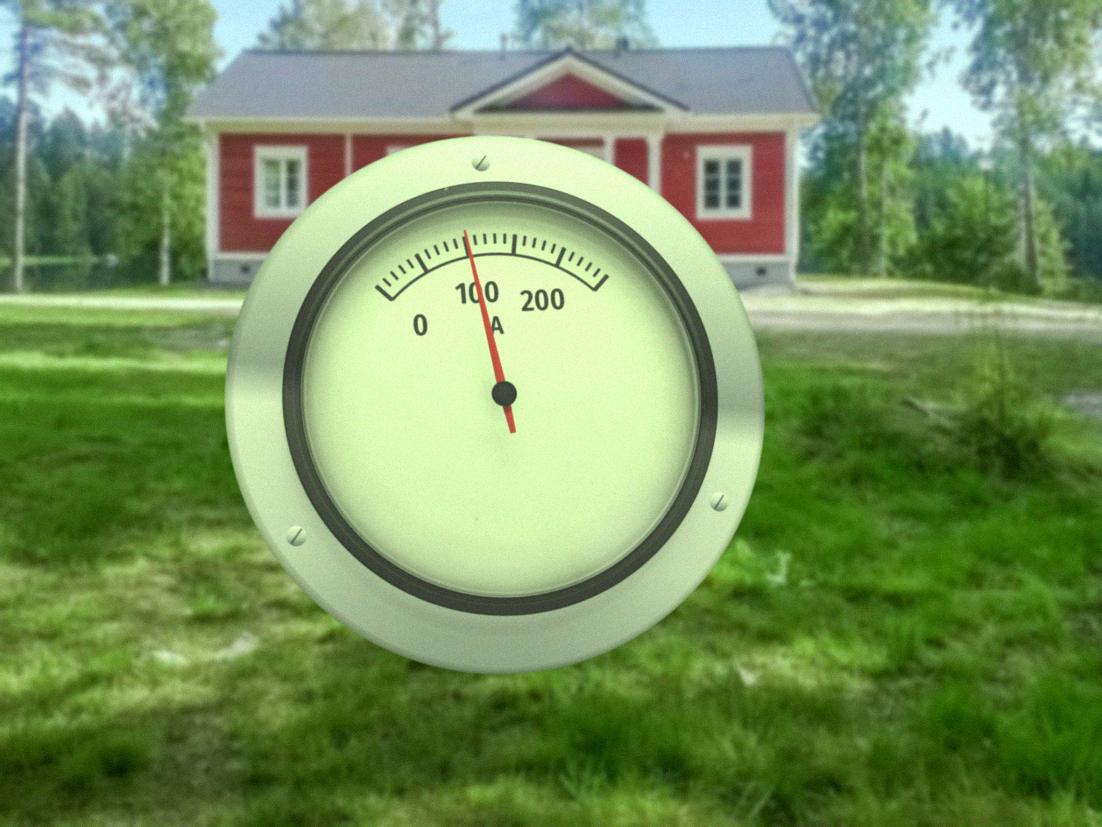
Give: 100 A
